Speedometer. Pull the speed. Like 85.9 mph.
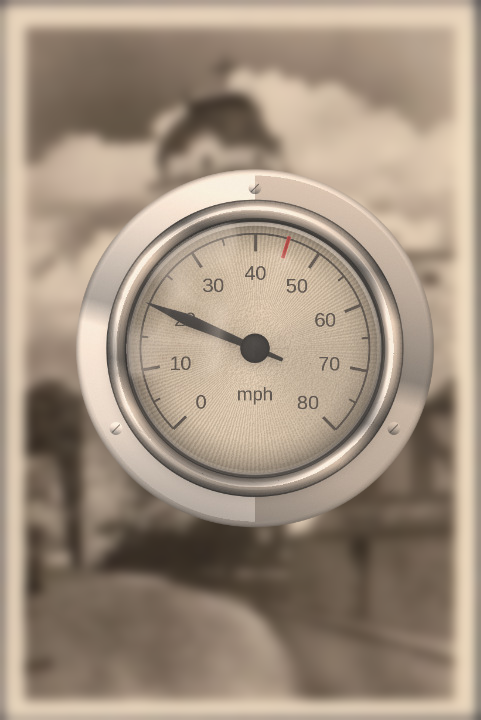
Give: 20 mph
